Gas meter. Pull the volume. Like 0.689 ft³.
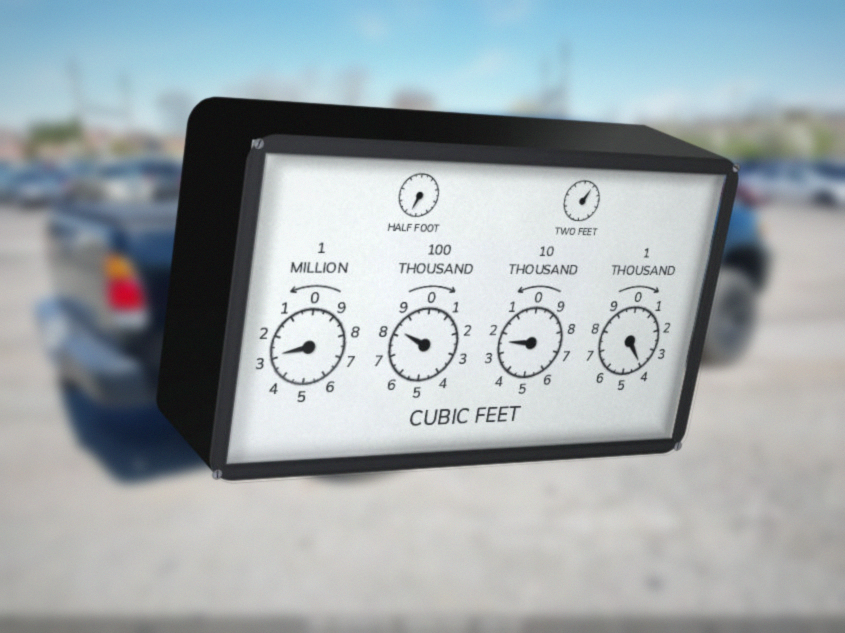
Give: 282400 ft³
